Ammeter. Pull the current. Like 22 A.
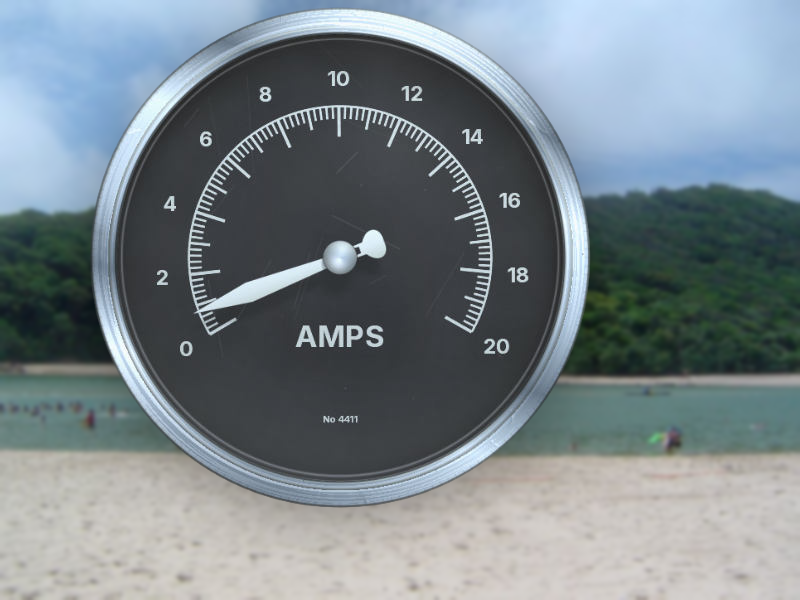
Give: 0.8 A
